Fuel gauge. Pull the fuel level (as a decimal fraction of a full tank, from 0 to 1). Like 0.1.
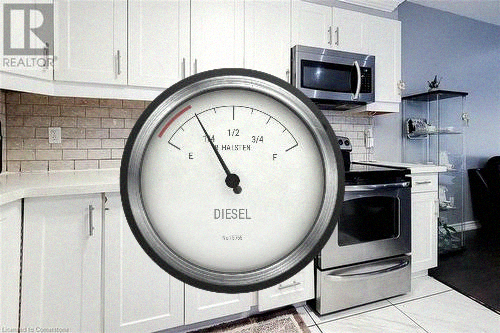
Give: 0.25
